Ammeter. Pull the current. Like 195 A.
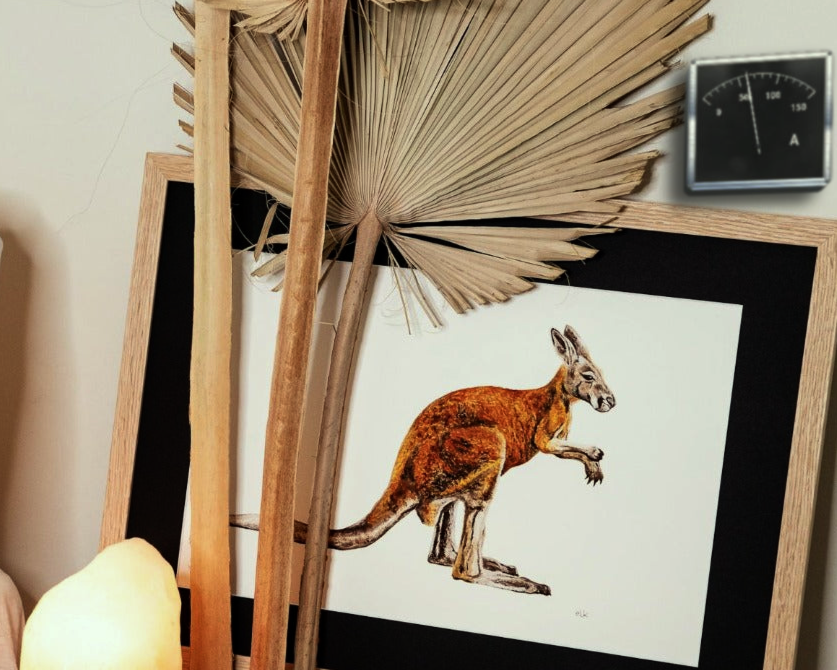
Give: 60 A
